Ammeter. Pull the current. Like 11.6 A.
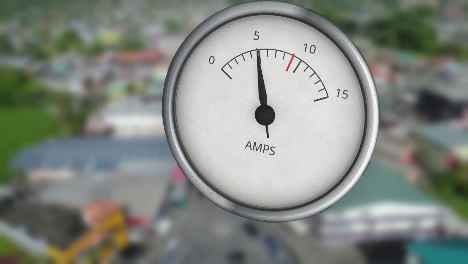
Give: 5 A
